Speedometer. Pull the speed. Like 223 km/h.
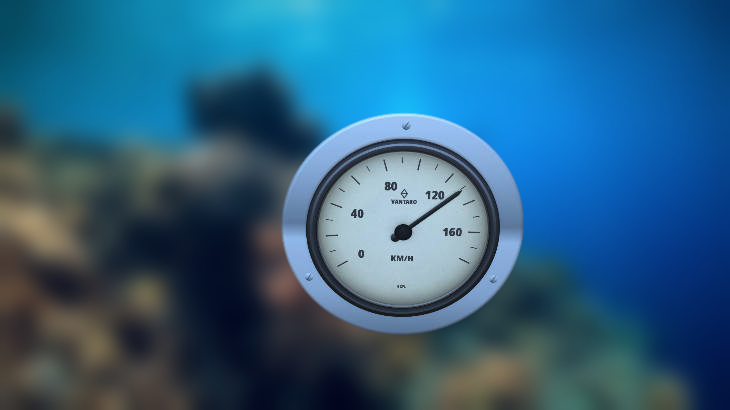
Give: 130 km/h
